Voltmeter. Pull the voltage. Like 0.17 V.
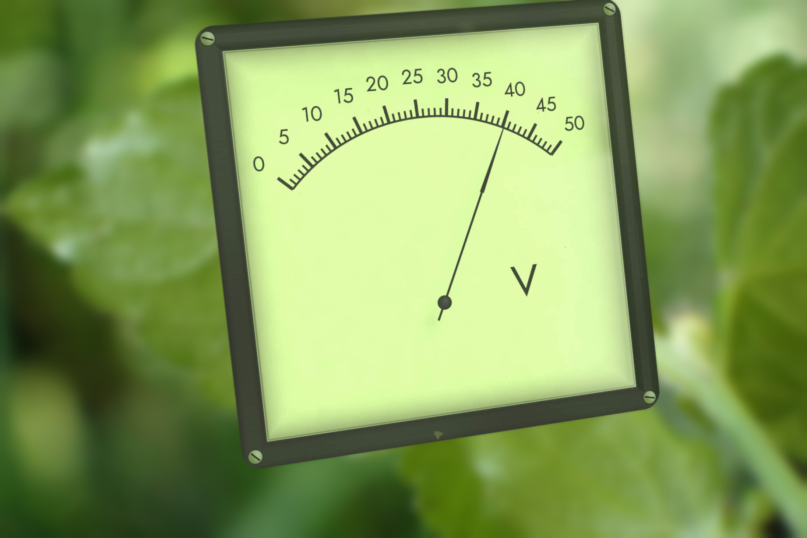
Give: 40 V
